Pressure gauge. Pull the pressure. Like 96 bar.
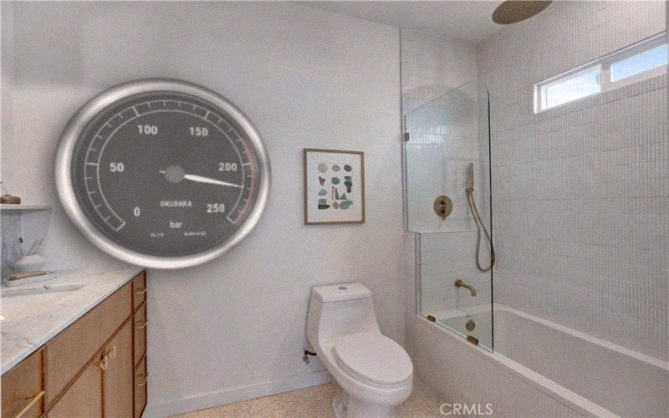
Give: 220 bar
